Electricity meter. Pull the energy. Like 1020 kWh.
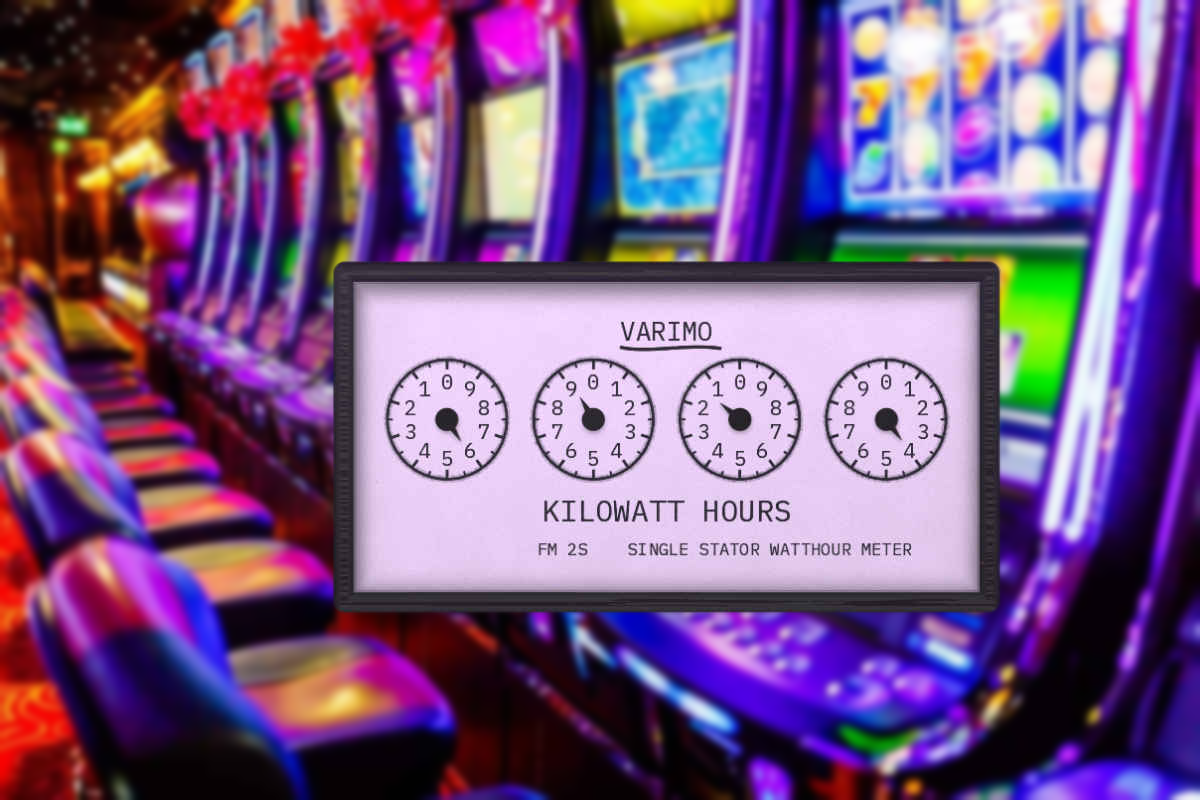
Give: 5914 kWh
